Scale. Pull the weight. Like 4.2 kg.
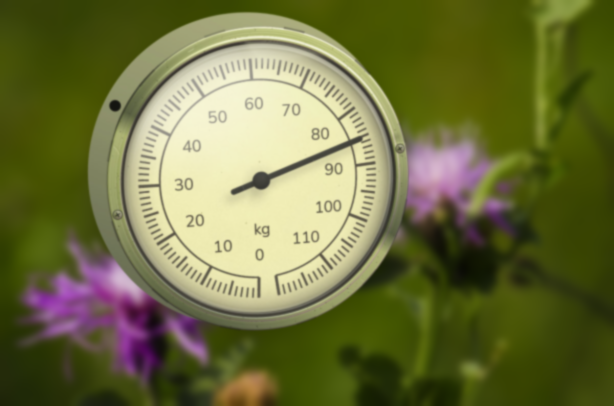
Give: 85 kg
